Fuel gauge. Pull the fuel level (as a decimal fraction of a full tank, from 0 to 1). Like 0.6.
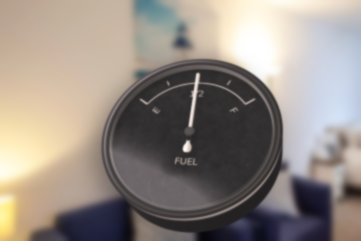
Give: 0.5
